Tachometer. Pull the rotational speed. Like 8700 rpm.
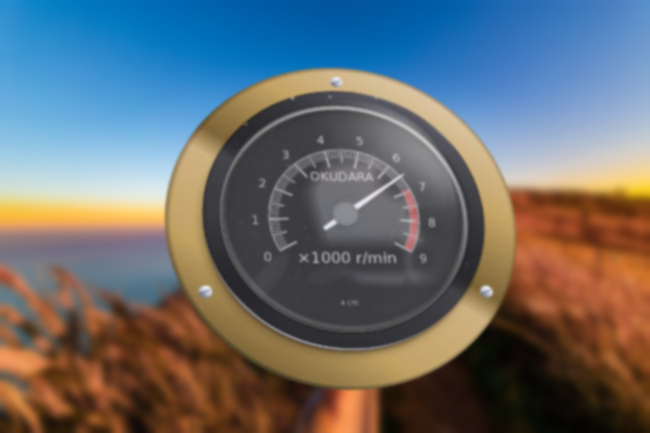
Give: 6500 rpm
